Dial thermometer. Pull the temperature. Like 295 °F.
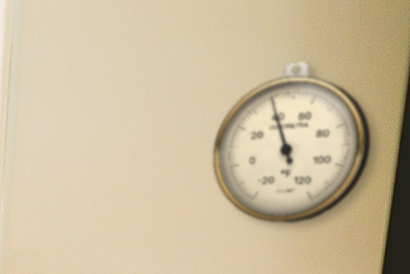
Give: 40 °F
